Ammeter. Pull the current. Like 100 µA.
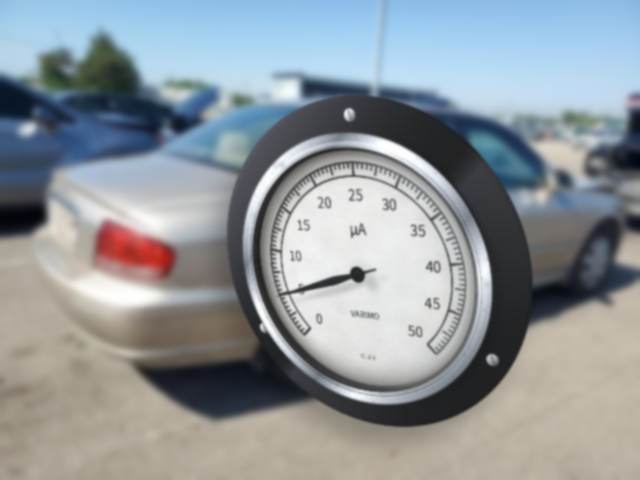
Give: 5 µA
